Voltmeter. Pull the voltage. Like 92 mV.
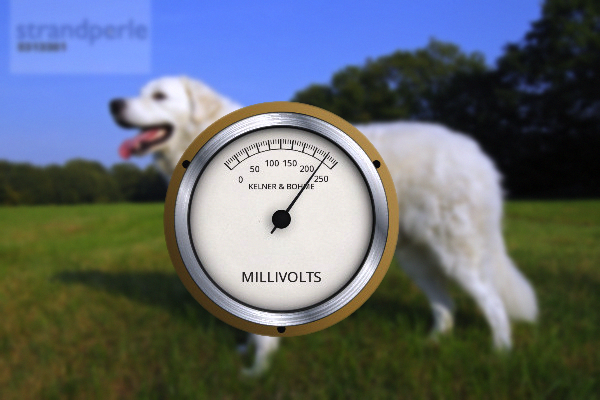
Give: 225 mV
